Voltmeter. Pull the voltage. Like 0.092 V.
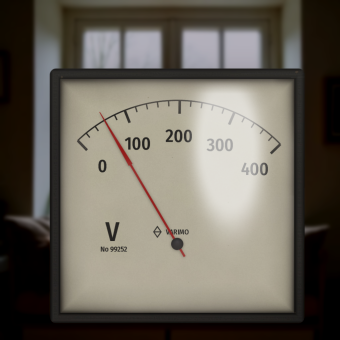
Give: 60 V
